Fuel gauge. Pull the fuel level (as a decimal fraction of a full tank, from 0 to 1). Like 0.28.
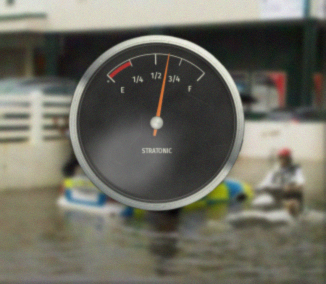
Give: 0.625
